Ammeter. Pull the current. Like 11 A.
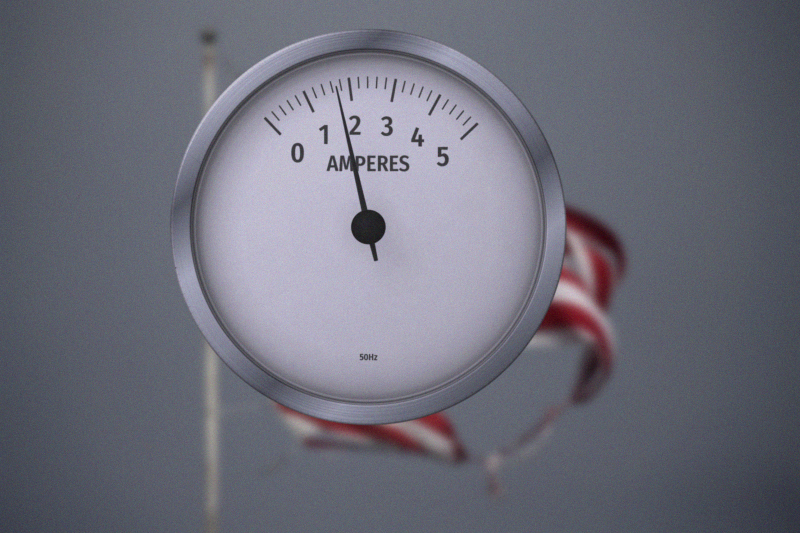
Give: 1.7 A
